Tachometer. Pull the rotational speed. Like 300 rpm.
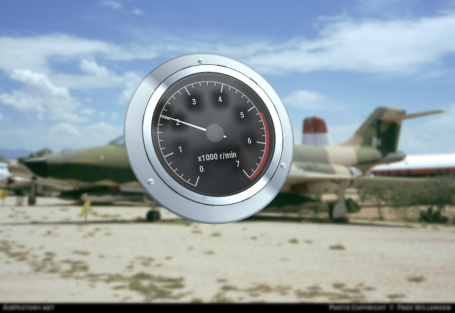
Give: 2000 rpm
